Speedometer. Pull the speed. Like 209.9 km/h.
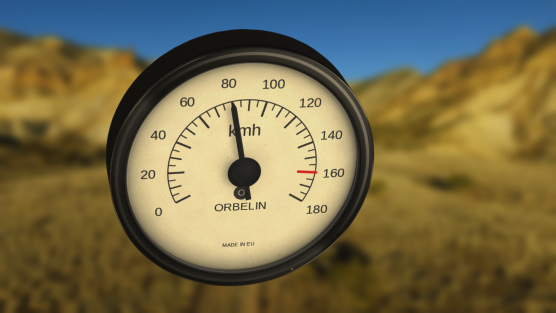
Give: 80 km/h
